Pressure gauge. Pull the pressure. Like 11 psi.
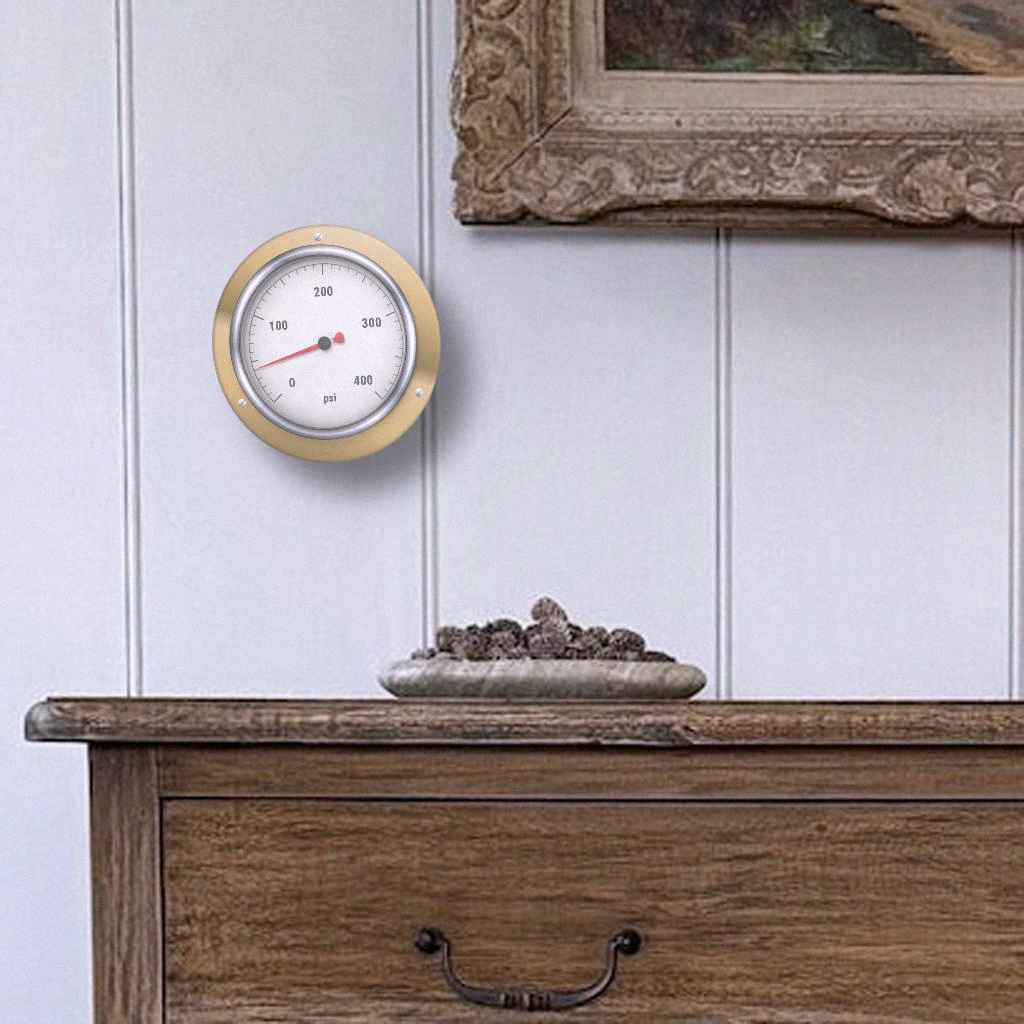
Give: 40 psi
